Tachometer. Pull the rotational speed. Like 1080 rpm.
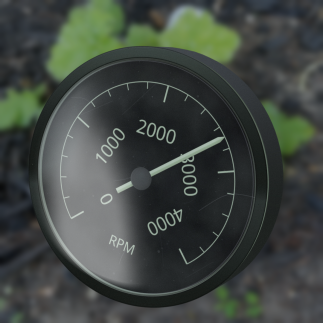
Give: 2700 rpm
